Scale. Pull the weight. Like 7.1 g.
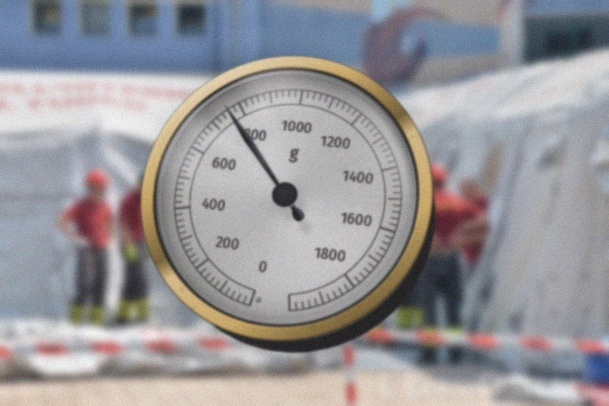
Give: 760 g
